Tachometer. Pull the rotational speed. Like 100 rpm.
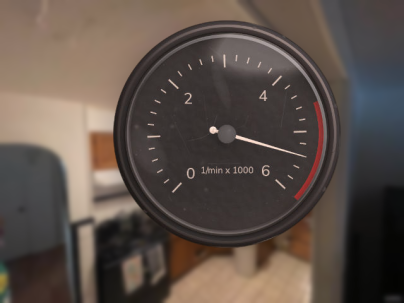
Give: 5400 rpm
